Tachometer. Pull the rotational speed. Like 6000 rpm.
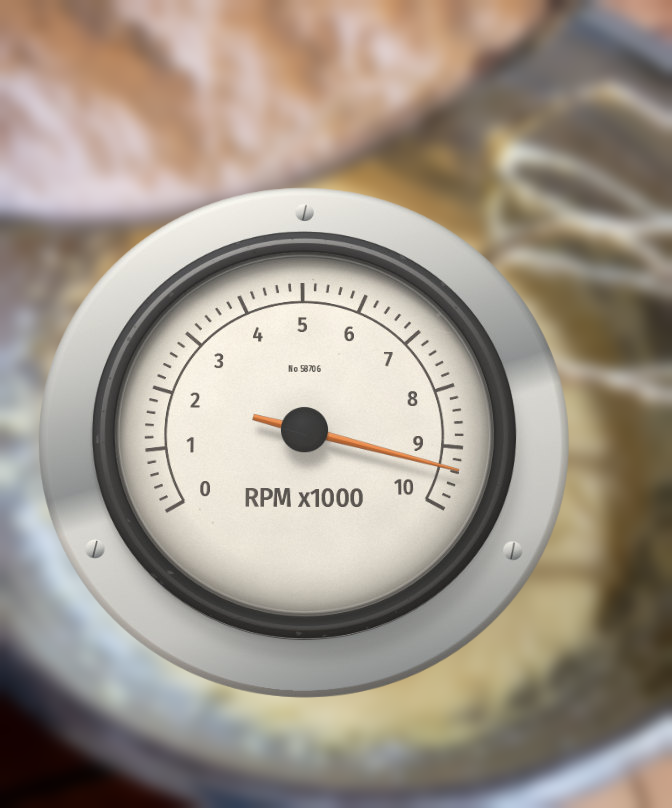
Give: 9400 rpm
